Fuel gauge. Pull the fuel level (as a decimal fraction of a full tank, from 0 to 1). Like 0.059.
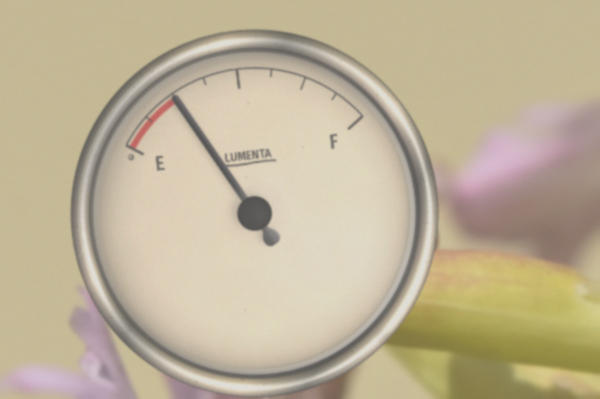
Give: 0.25
